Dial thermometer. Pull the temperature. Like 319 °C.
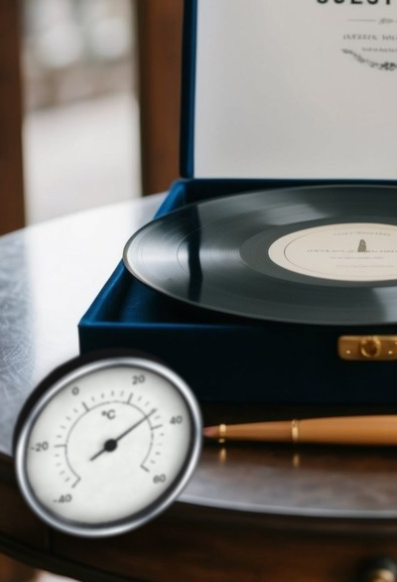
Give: 32 °C
